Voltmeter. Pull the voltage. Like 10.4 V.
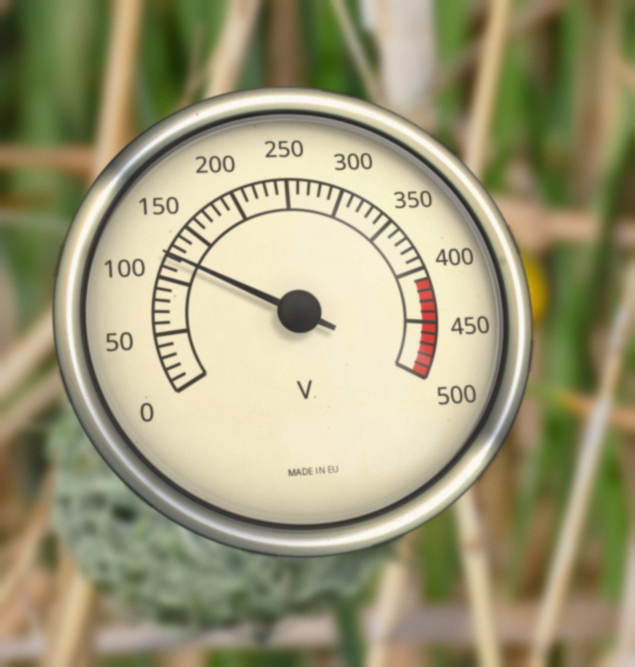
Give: 120 V
